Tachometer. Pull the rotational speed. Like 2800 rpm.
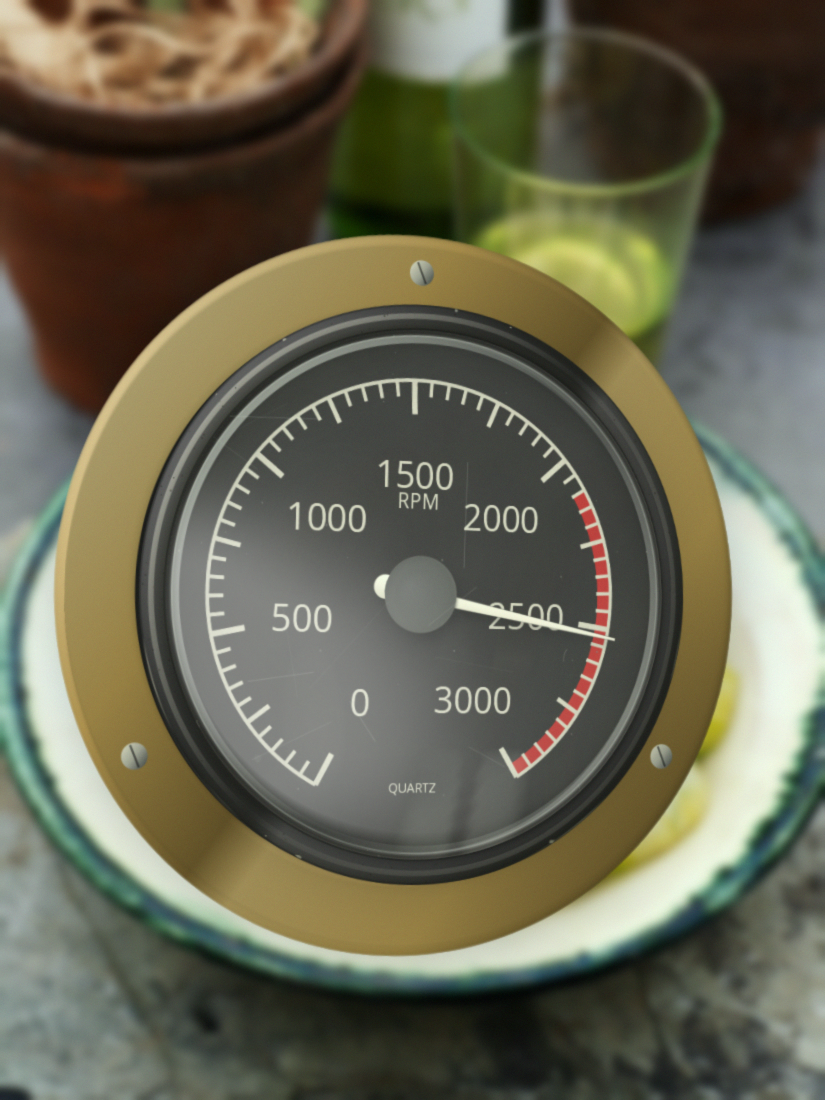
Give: 2525 rpm
